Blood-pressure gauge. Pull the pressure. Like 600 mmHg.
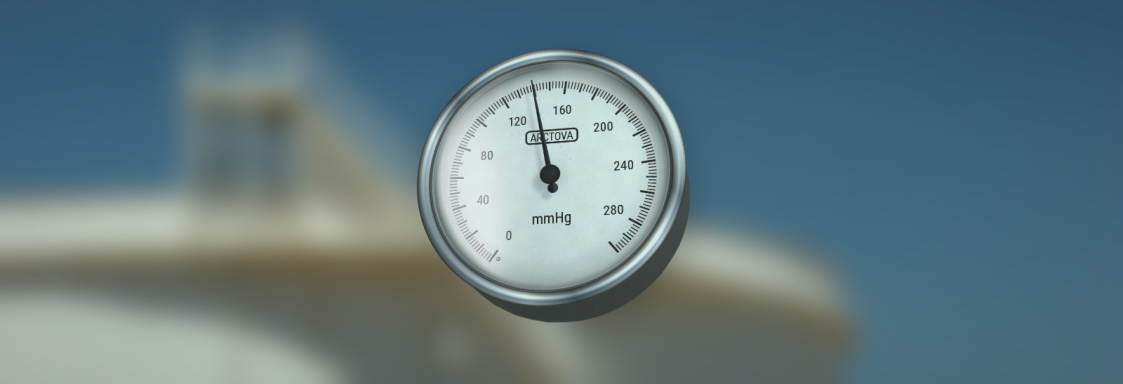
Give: 140 mmHg
